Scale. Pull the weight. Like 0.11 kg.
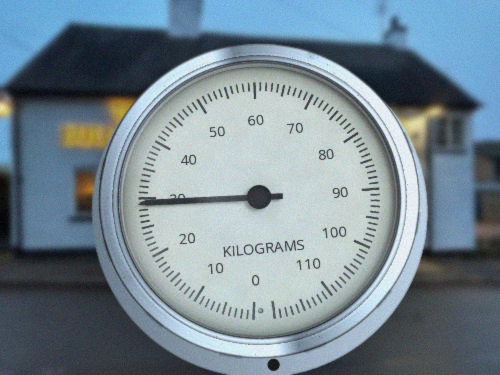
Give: 29 kg
